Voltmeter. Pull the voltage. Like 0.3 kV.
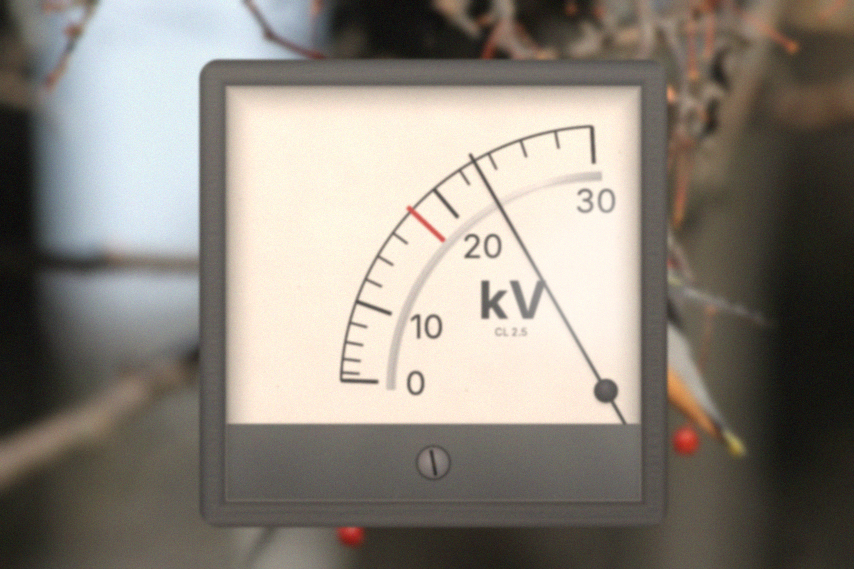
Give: 23 kV
